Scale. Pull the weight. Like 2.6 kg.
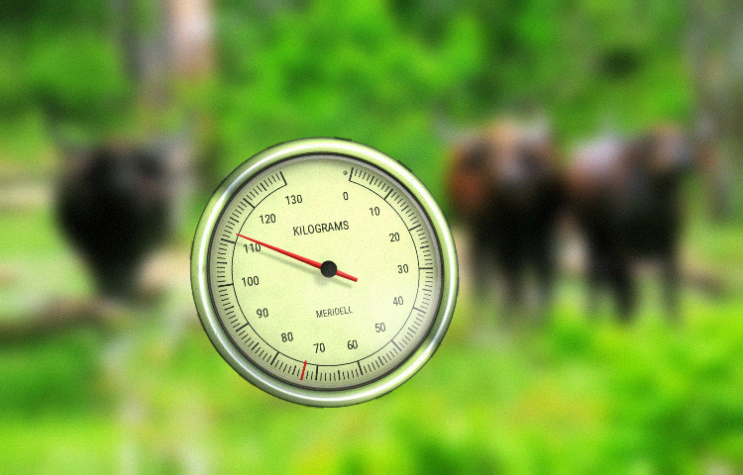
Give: 112 kg
